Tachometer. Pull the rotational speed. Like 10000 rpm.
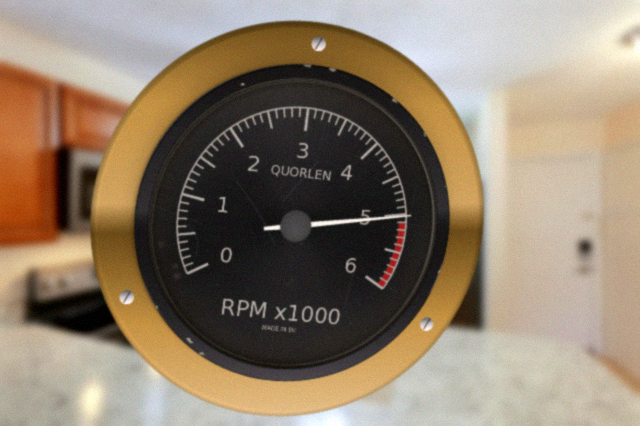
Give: 5000 rpm
